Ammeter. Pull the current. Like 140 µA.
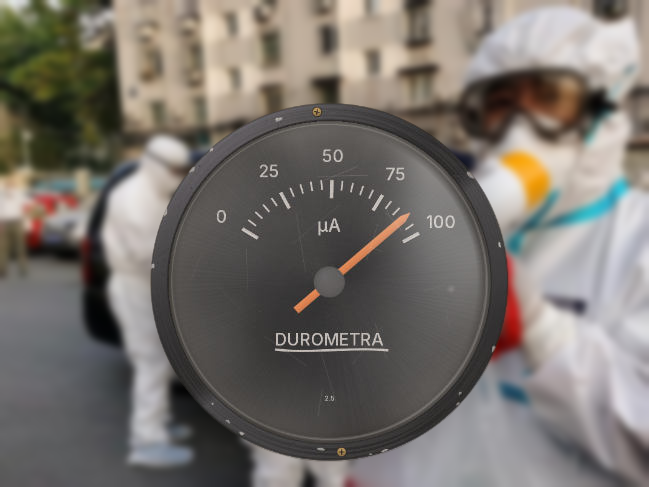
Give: 90 µA
